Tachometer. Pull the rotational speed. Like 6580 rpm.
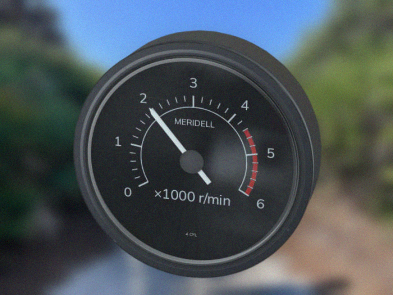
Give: 2000 rpm
